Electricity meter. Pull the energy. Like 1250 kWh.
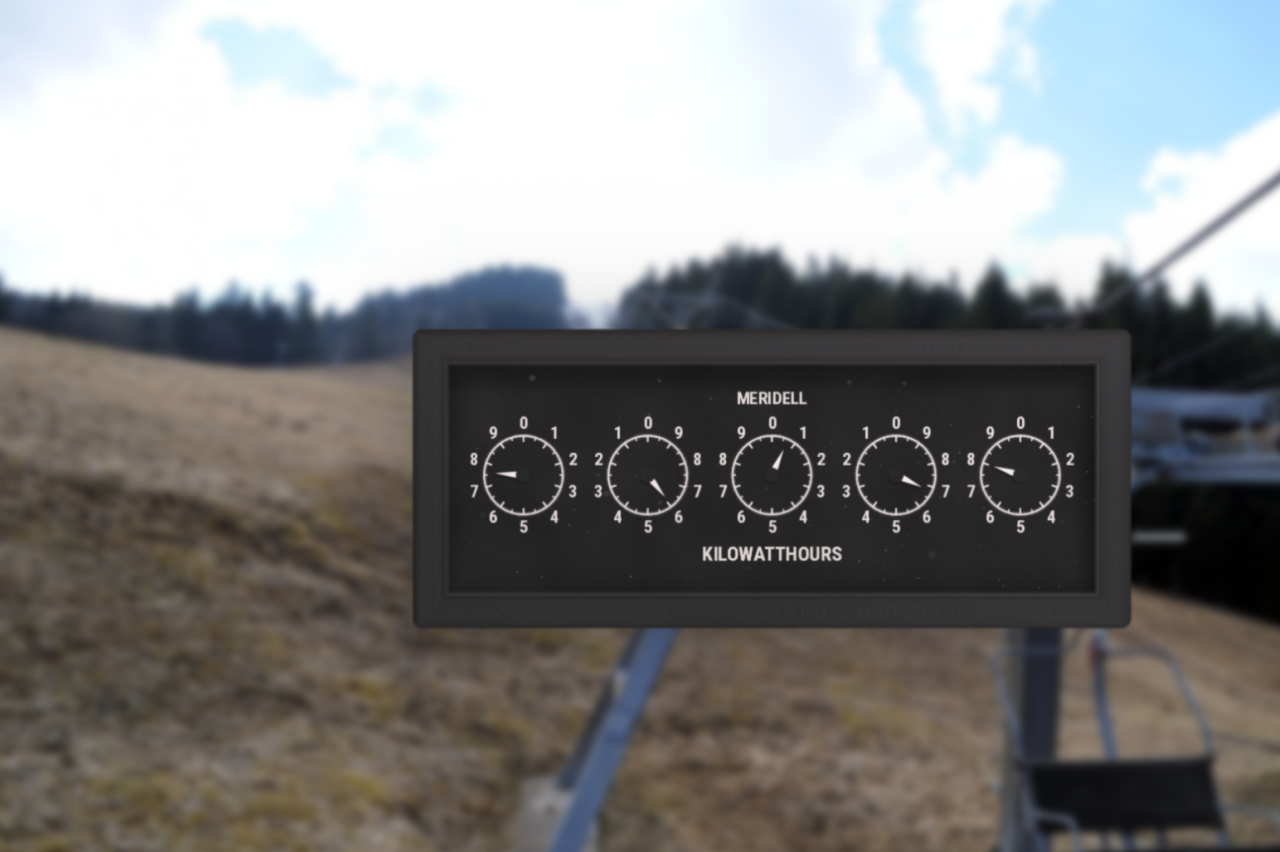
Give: 76068 kWh
